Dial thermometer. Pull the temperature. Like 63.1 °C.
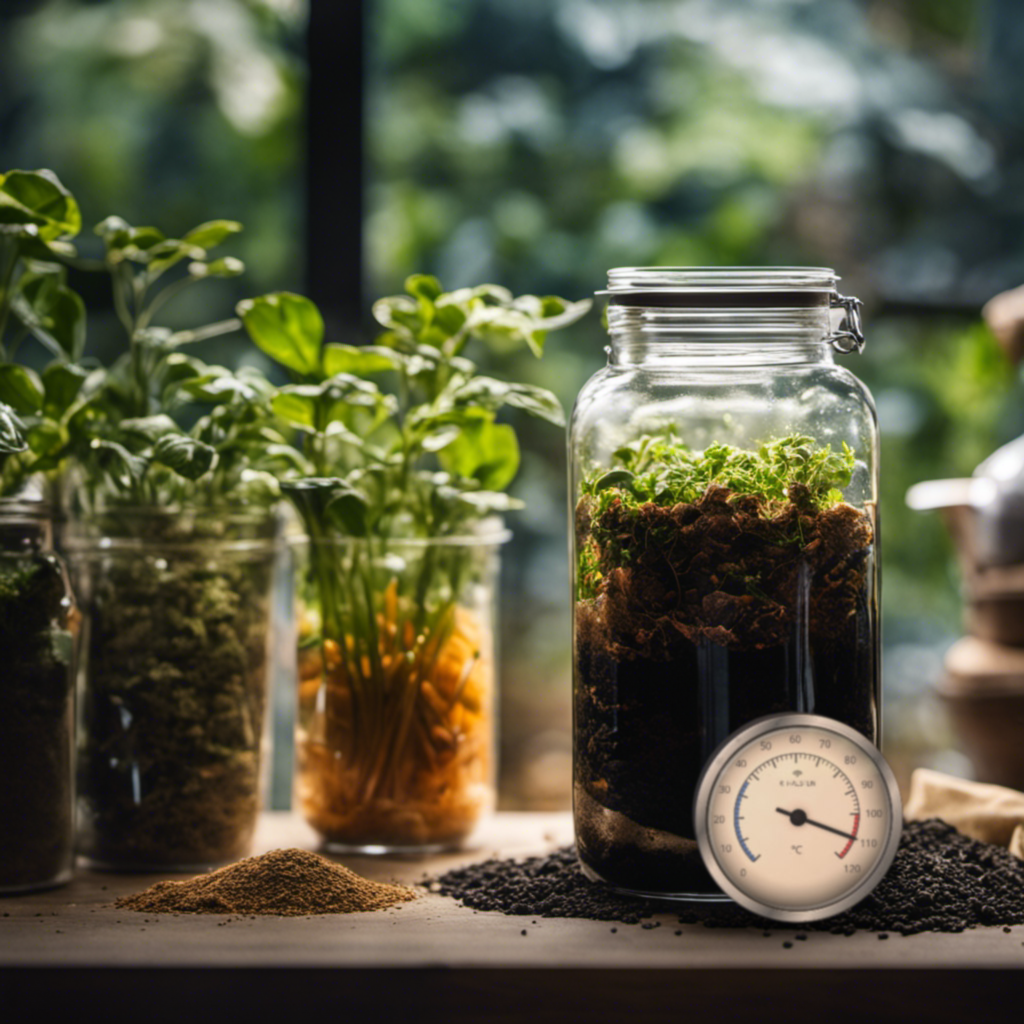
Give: 110 °C
